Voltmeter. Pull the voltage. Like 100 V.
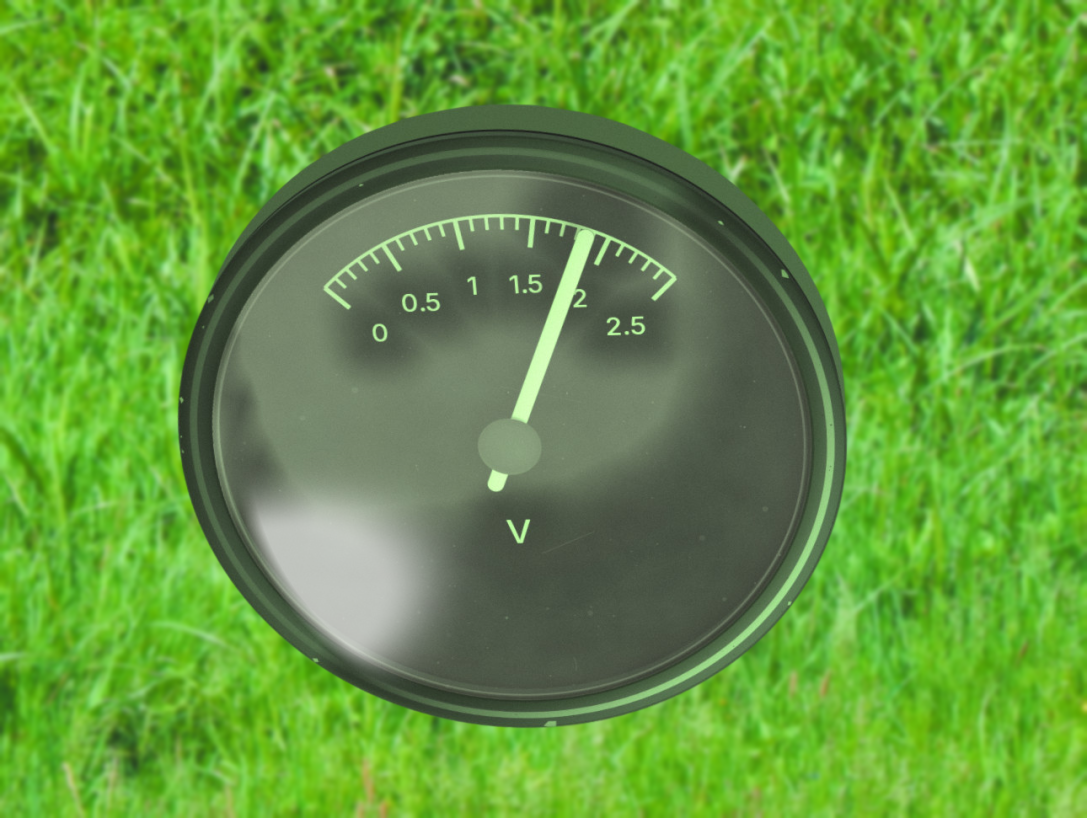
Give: 1.85 V
